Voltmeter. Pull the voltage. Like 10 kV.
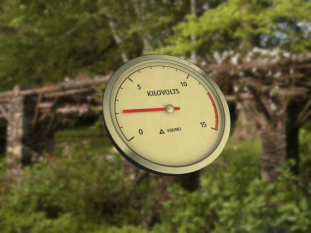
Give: 2 kV
